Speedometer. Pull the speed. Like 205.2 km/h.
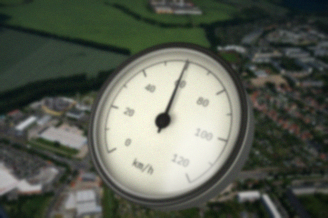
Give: 60 km/h
